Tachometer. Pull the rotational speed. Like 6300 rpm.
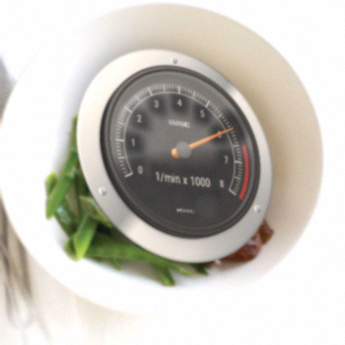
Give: 6000 rpm
